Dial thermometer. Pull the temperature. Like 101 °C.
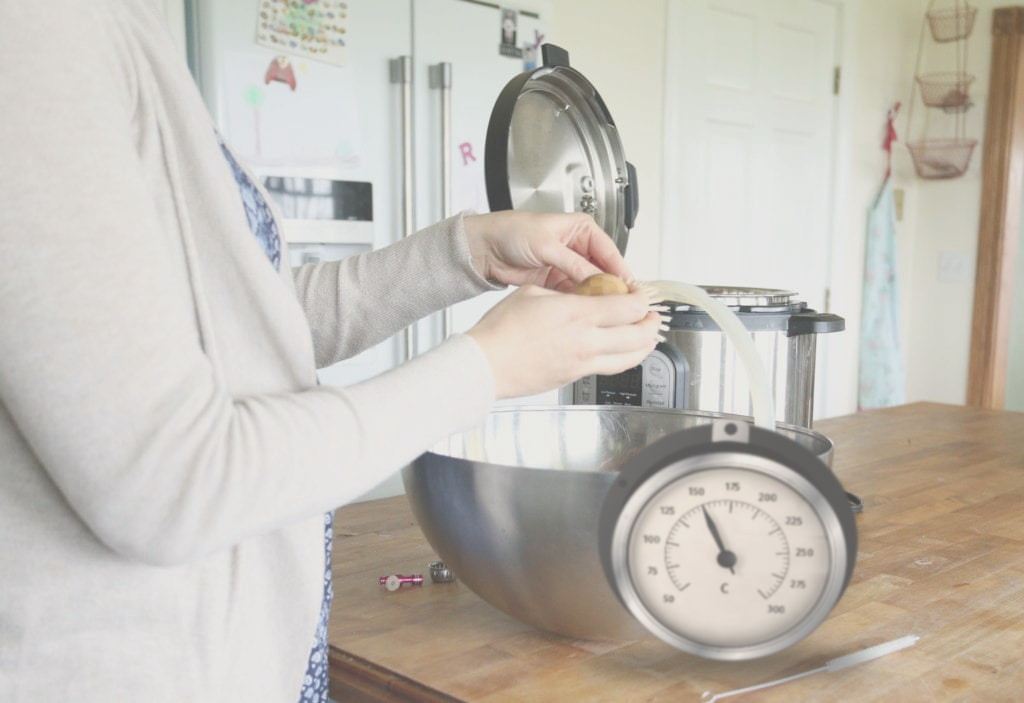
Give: 150 °C
